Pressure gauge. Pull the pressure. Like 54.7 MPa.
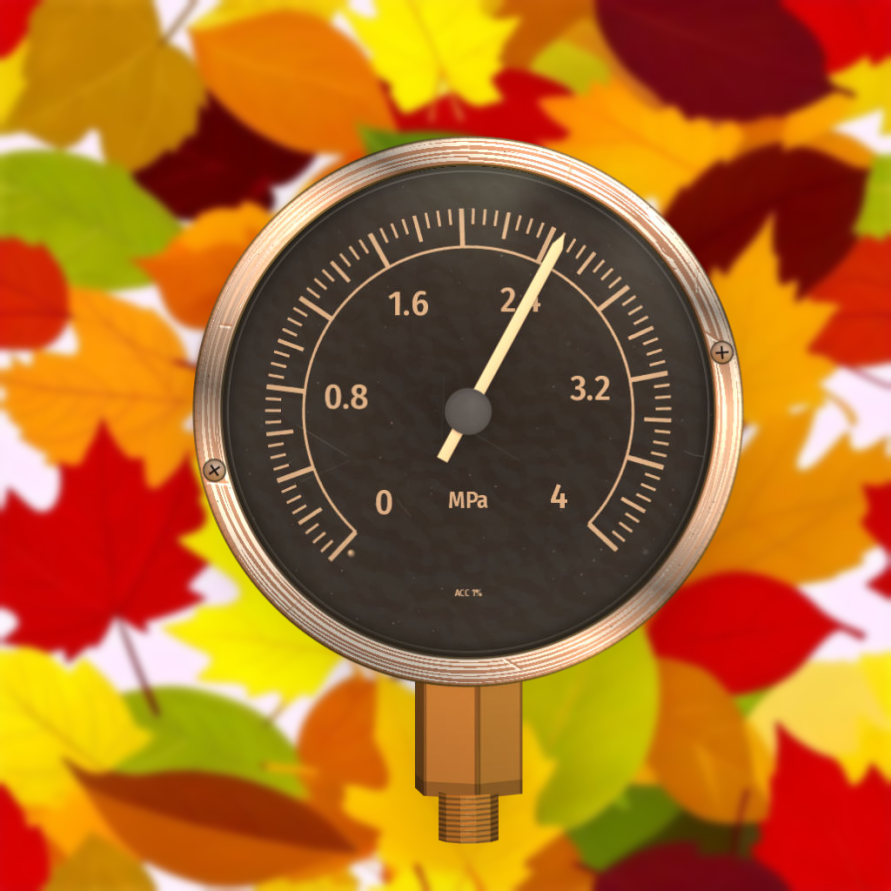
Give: 2.45 MPa
